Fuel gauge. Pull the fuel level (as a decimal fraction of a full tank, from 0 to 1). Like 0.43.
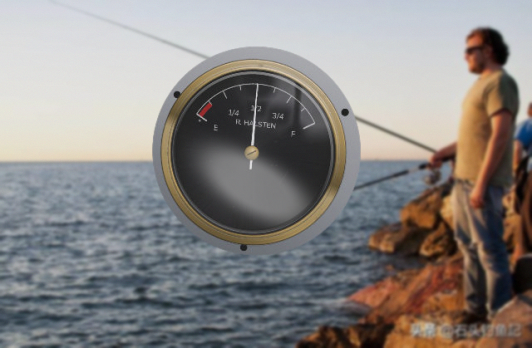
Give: 0.5
